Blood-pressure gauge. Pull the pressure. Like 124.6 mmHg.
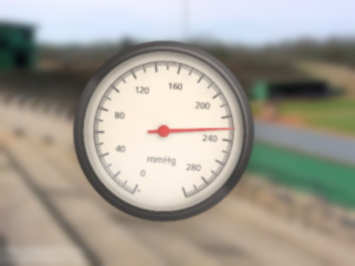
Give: 230 mmHg
